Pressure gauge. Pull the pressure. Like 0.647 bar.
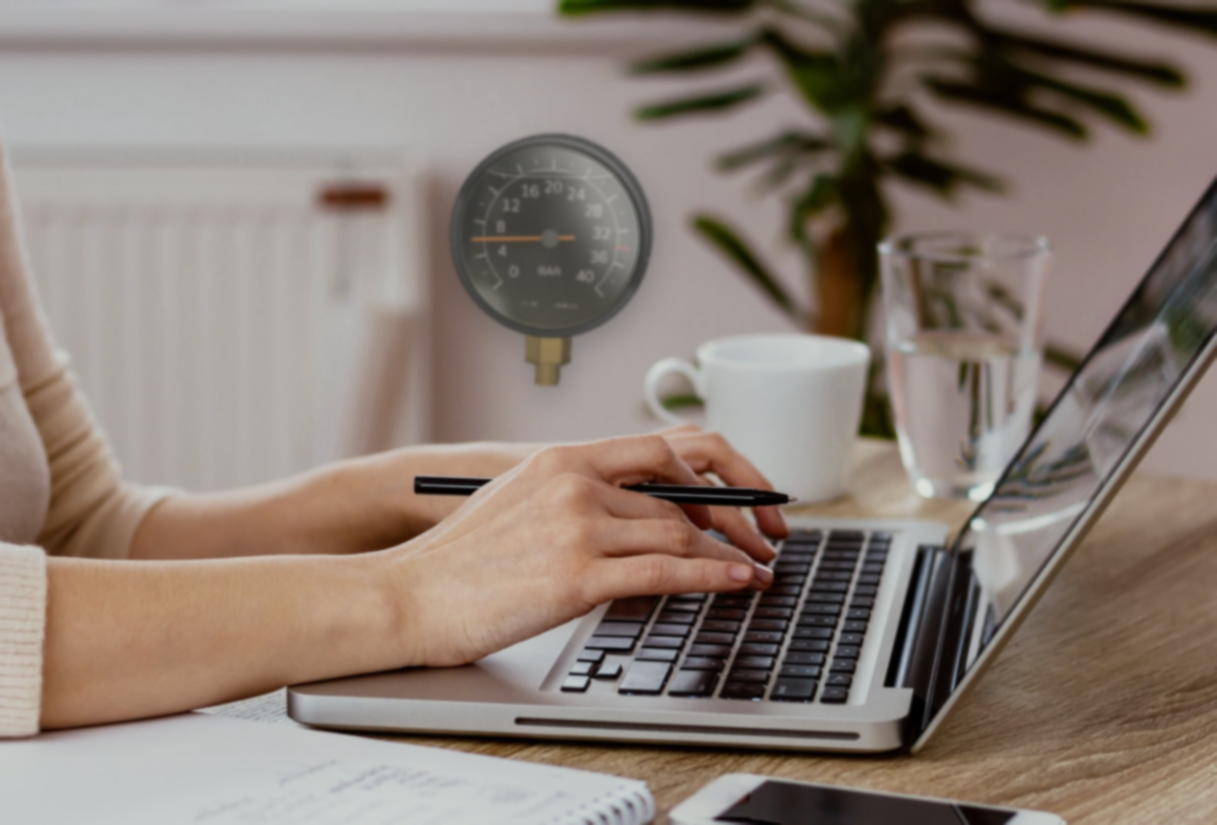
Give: 6 bar
